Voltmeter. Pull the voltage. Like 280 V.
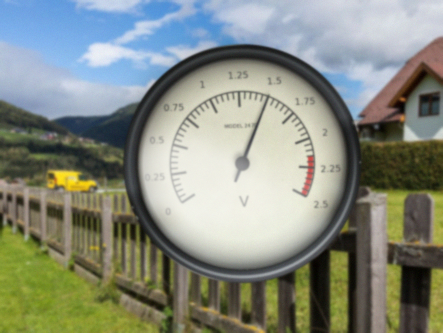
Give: 1.5 V
